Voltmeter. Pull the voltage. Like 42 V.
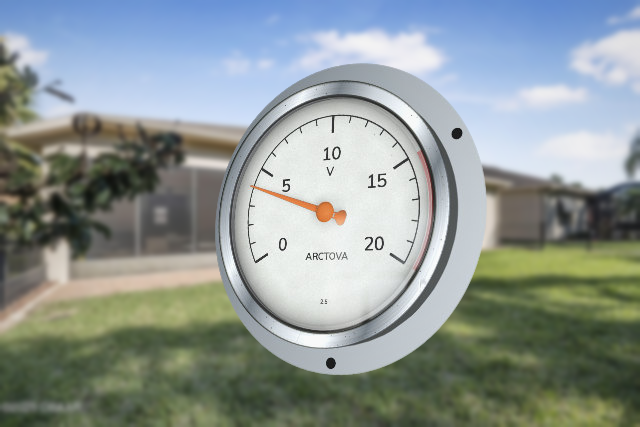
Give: 4 V
